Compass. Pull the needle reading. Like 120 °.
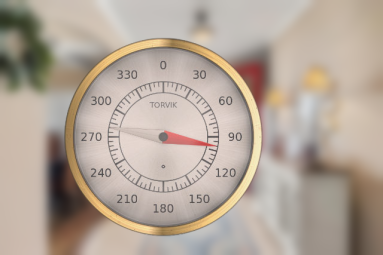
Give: 100 °
